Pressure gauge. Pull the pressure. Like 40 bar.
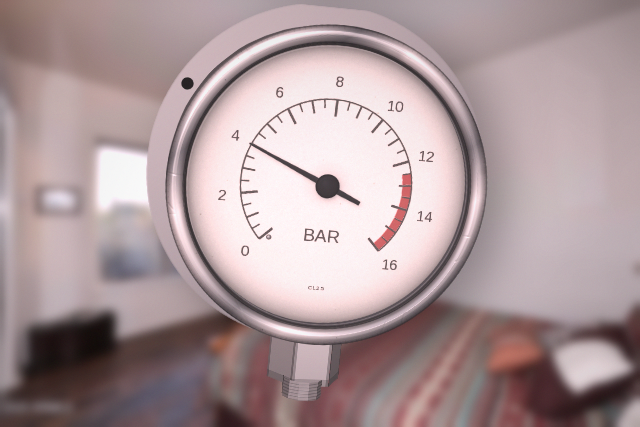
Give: 4 bar
